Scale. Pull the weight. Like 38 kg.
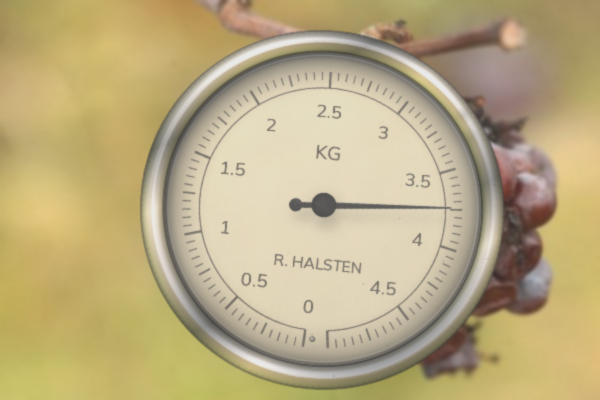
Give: 3.75 kg
